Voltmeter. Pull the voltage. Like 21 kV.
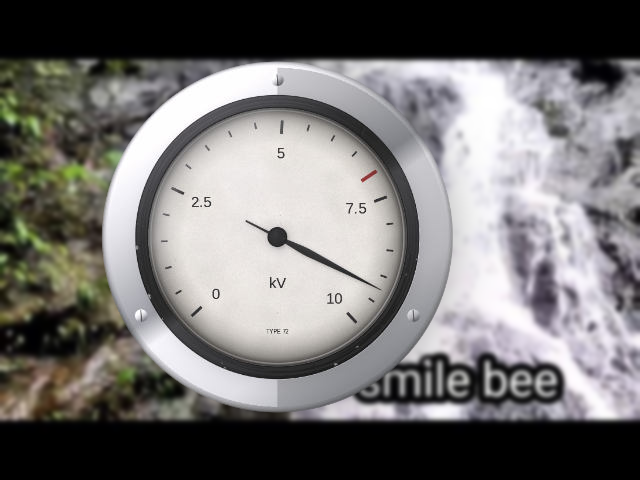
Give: 9.25 kV
